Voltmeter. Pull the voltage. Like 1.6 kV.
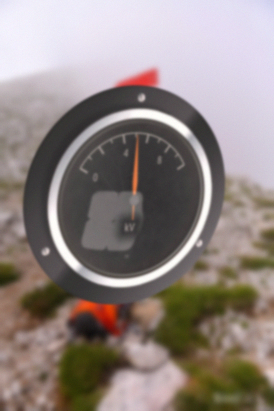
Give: 5 kV
